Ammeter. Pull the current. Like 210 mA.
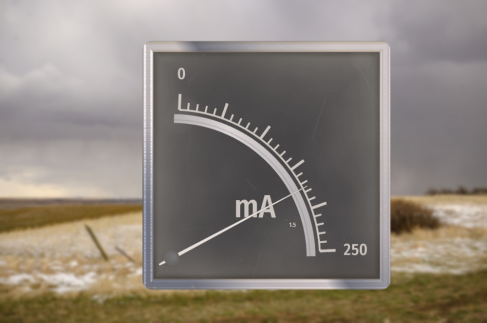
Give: 175 mA
